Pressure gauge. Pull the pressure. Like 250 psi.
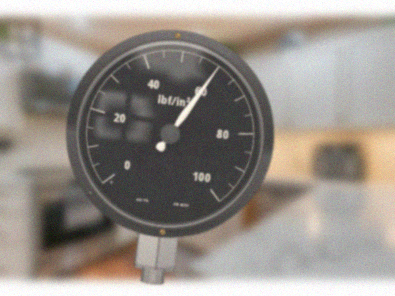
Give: 60 psi
